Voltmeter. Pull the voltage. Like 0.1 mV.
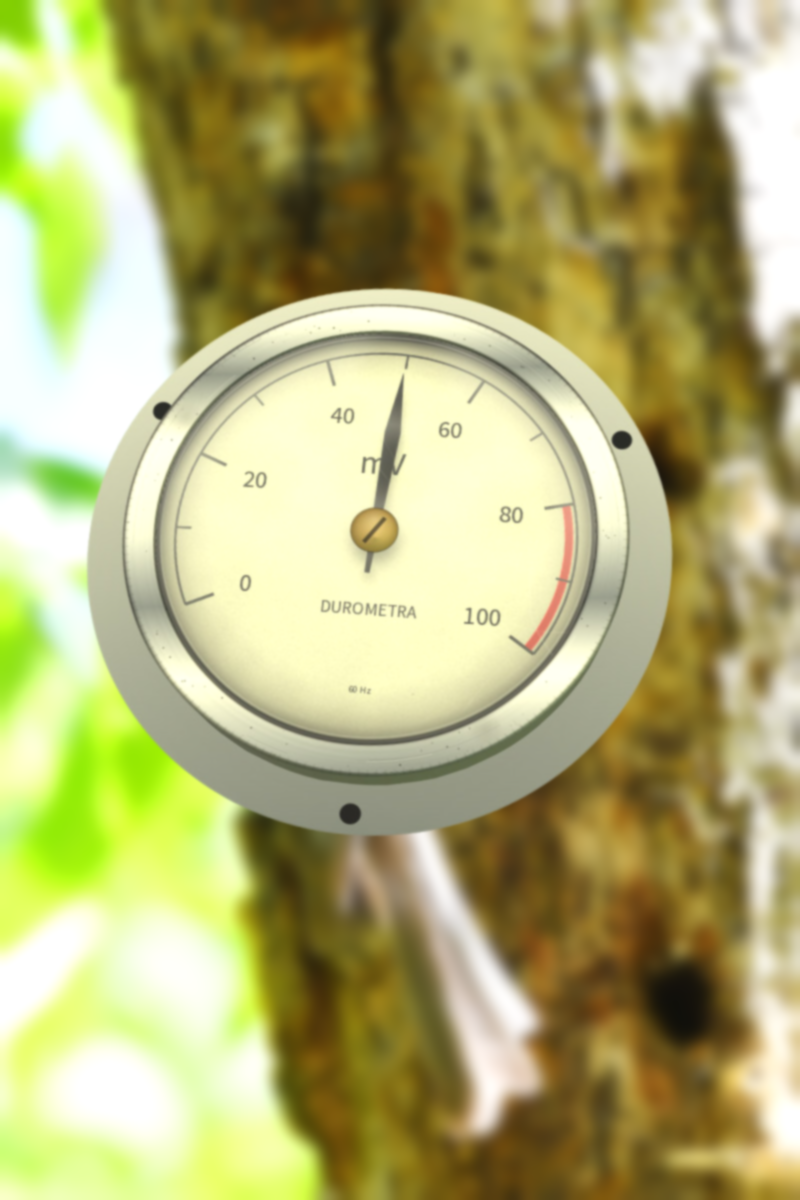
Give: 50 mV
